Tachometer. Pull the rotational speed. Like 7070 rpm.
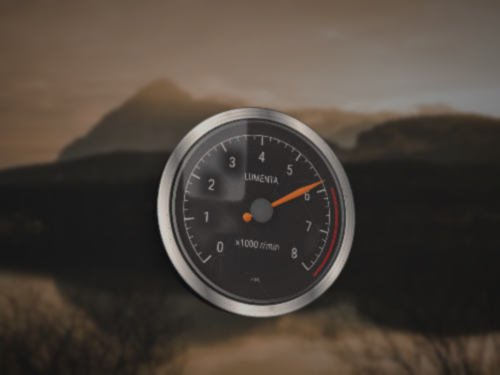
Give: 5800 rpm
